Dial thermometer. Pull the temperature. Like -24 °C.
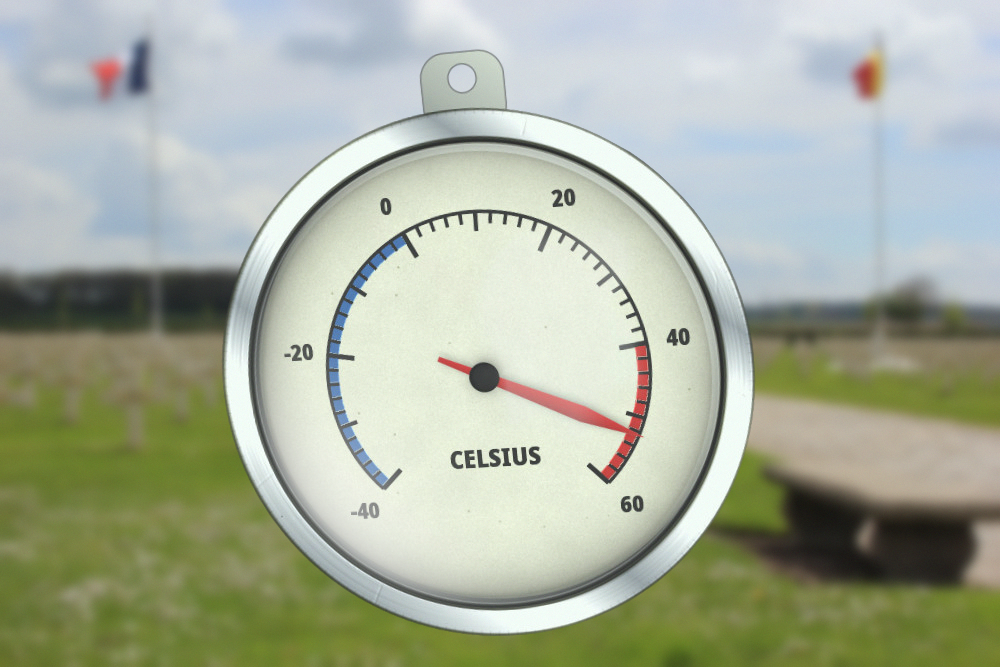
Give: 52 °C
